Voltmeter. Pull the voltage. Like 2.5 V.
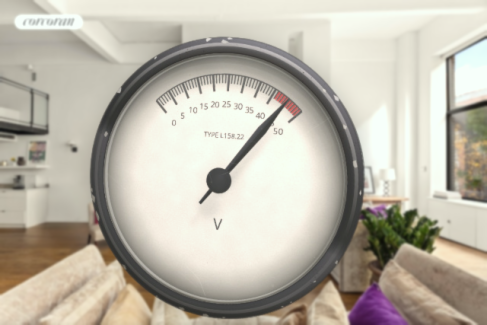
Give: 45 V
